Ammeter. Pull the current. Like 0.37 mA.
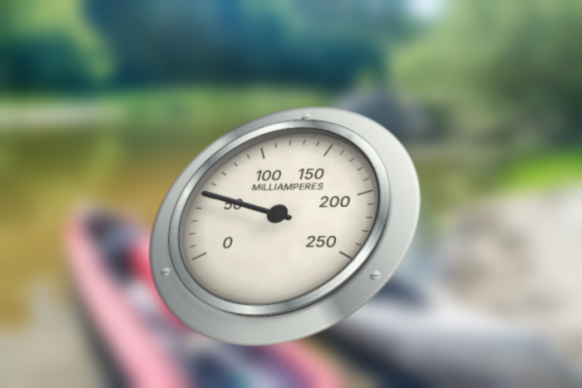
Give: 50 mA
